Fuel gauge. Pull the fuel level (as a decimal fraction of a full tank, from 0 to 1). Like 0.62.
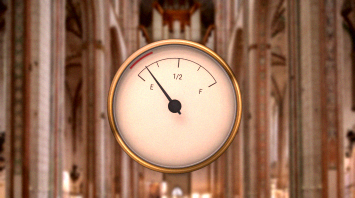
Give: 0.125
